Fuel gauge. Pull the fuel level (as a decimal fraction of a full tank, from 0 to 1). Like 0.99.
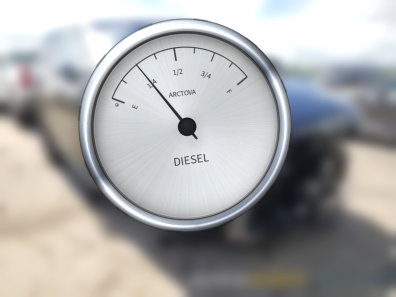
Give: 0.25
